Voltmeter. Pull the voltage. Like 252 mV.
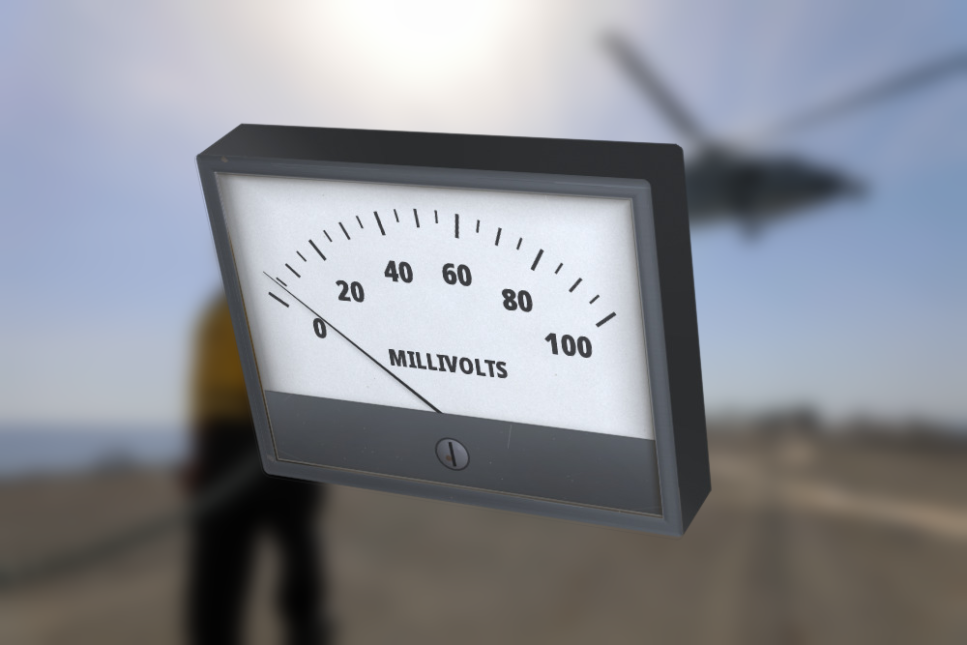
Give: 5 mV
